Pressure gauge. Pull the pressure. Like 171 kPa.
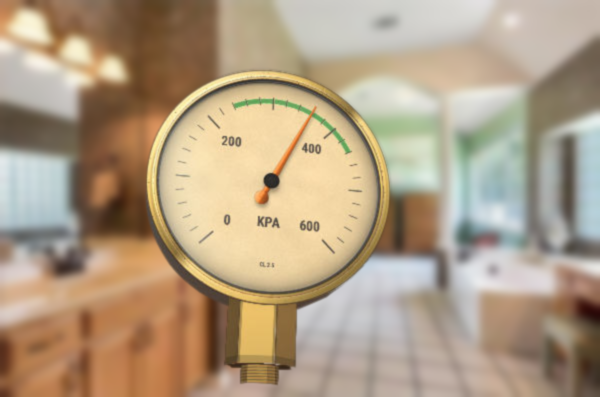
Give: 360 kPa
